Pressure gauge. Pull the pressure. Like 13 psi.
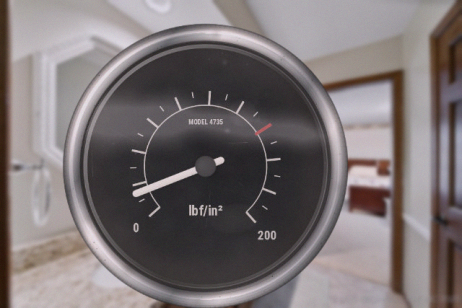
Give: 15 psi
